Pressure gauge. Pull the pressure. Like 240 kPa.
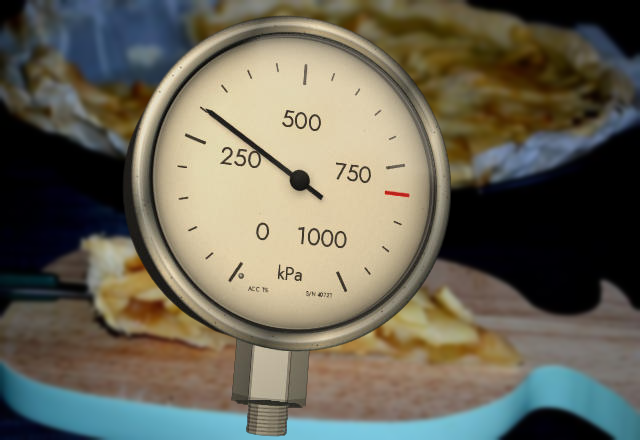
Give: 300 kPa
